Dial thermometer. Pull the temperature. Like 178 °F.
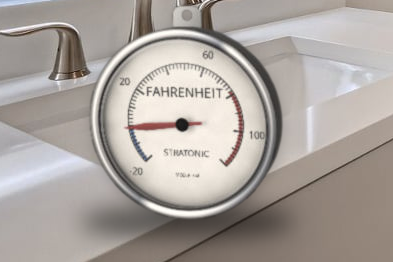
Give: 0 °F
